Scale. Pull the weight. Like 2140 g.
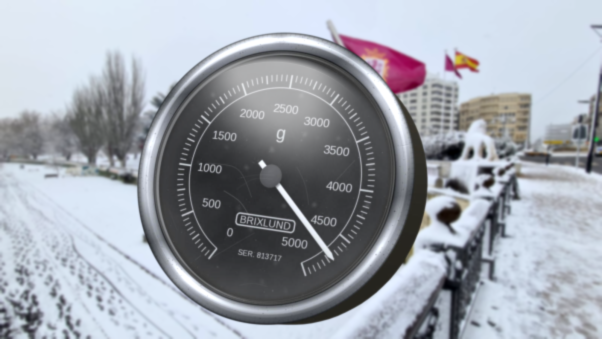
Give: 4700 g
